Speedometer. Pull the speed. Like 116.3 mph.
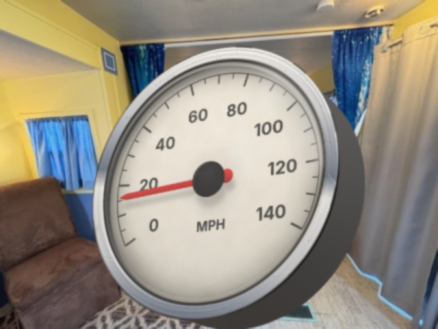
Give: 15 mph
